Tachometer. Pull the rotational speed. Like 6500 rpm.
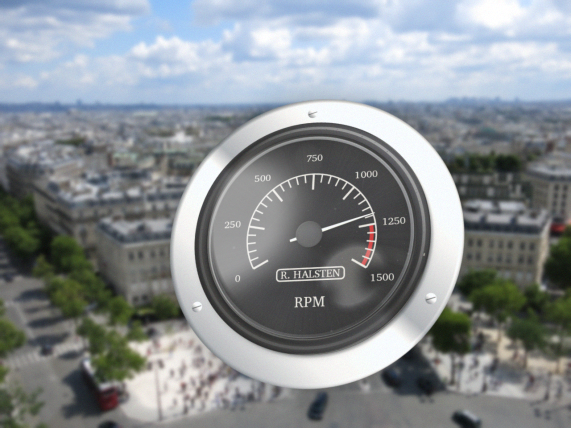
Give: 1200 rpm
